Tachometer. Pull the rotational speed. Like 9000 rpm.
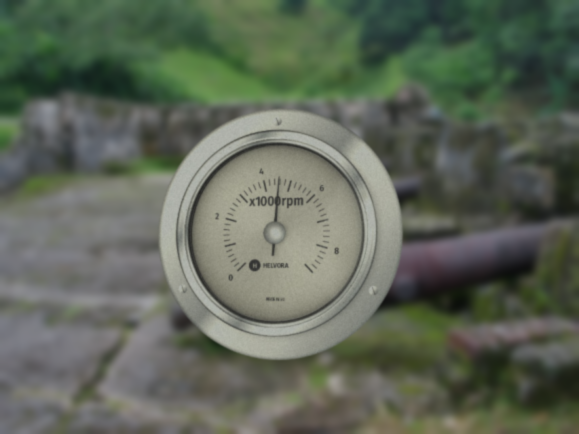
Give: 4600 rpm
